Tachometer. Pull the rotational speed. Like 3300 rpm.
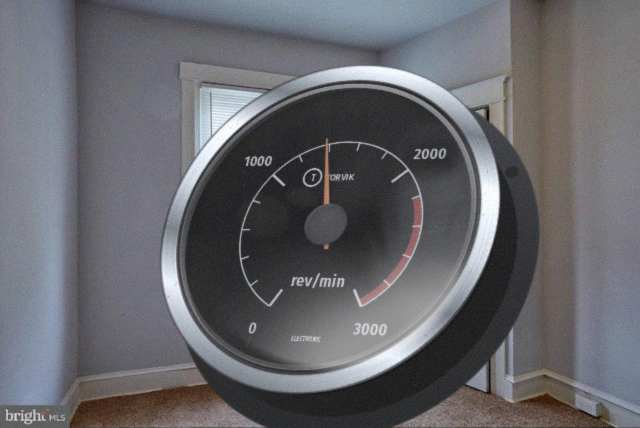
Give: 1400 rpm
